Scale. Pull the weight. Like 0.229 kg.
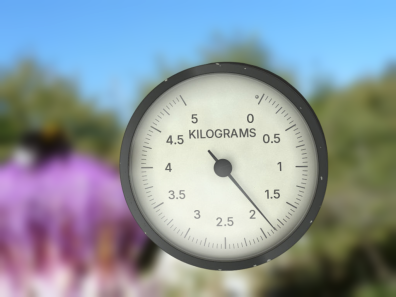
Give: 1.85 kg
